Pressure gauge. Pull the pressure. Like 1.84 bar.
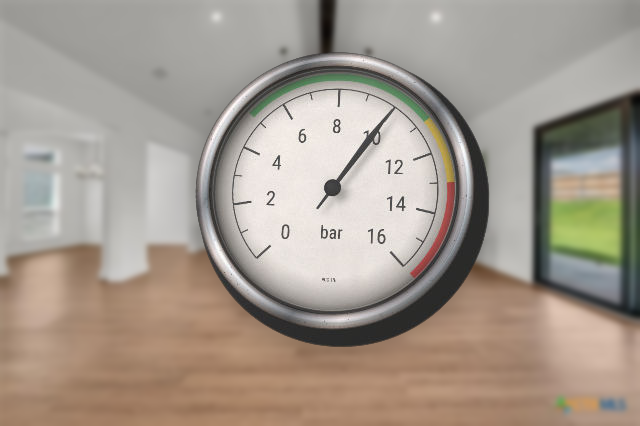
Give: 10 bar
